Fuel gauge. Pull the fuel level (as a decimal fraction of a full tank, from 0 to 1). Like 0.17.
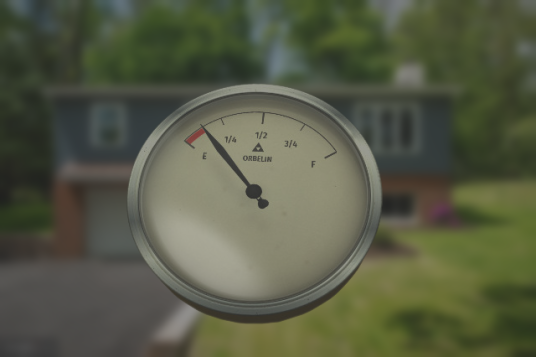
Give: 0.125
